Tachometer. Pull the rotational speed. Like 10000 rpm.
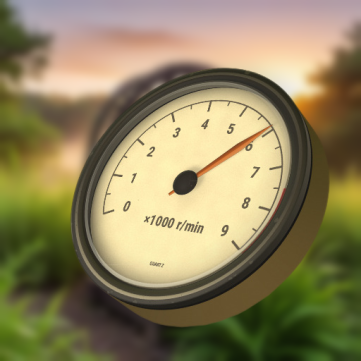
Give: 6000 rpm
